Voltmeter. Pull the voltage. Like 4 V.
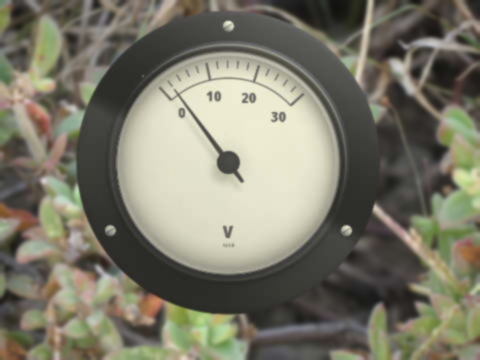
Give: 2 V
